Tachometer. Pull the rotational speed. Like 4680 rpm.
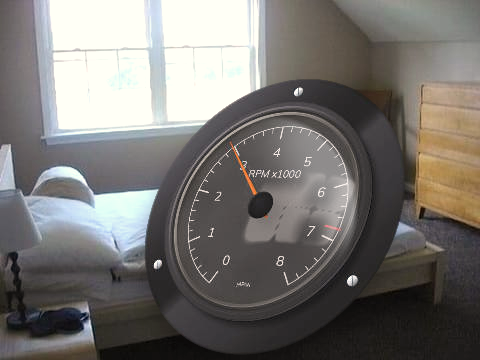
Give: 3000 rpm
